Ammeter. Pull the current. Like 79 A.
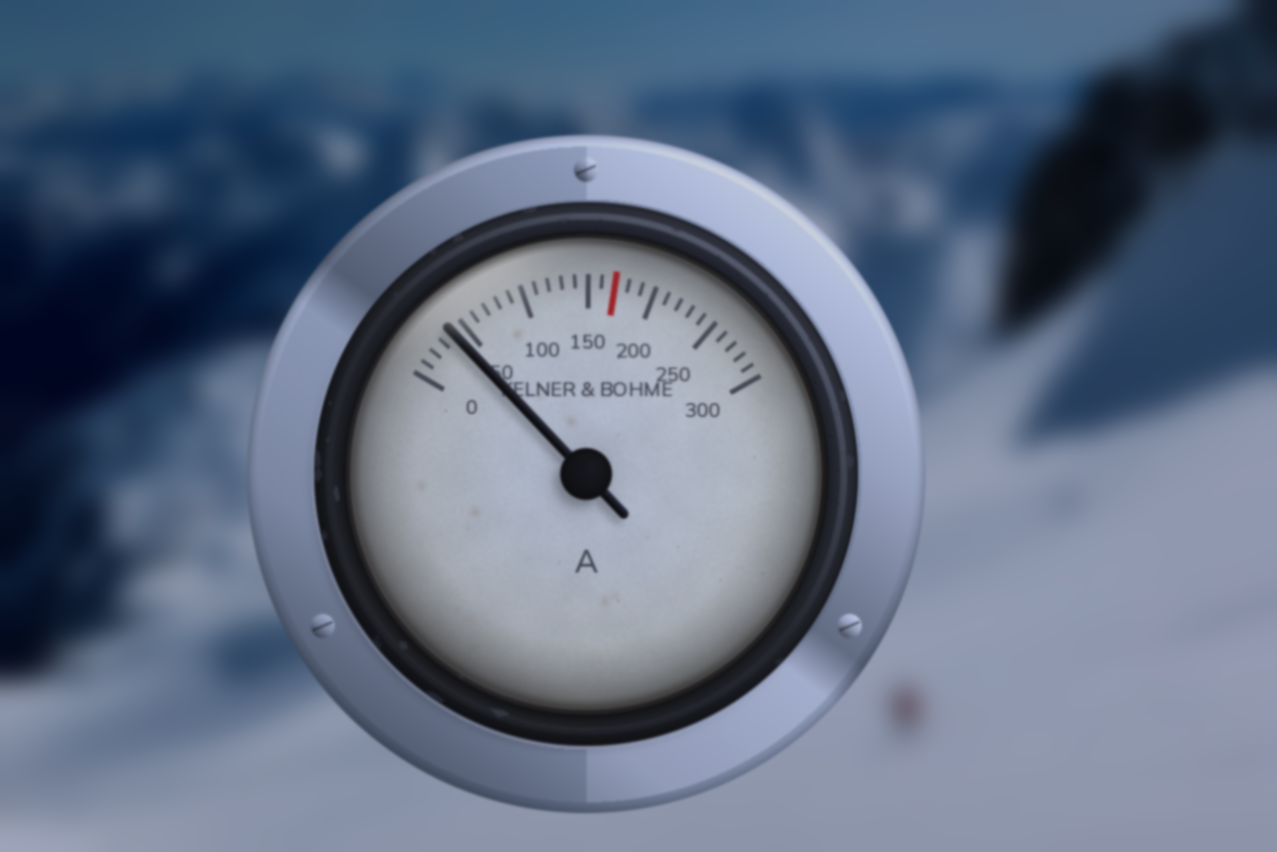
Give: 40 A
